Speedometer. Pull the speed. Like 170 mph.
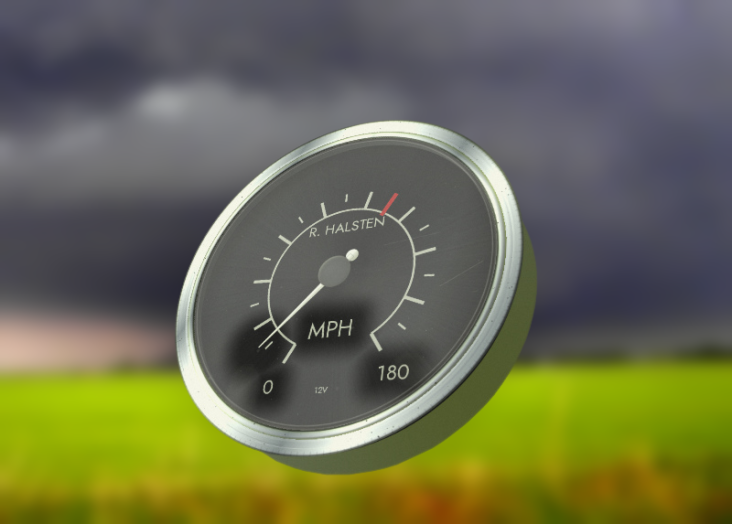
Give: 10 mph
